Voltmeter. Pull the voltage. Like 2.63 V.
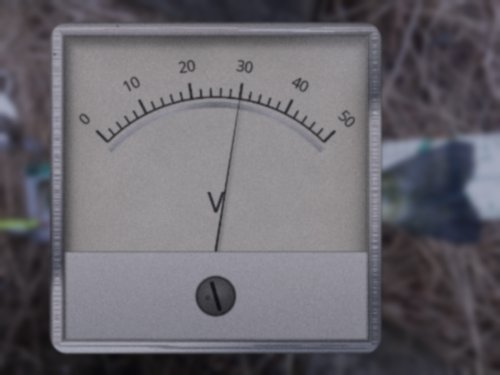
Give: 30 V
